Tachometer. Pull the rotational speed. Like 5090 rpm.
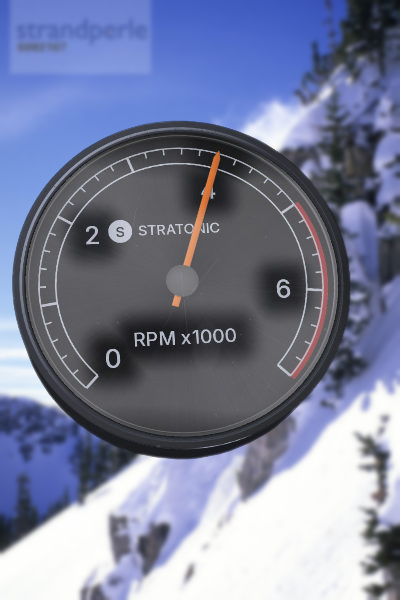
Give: 4000 rpm
